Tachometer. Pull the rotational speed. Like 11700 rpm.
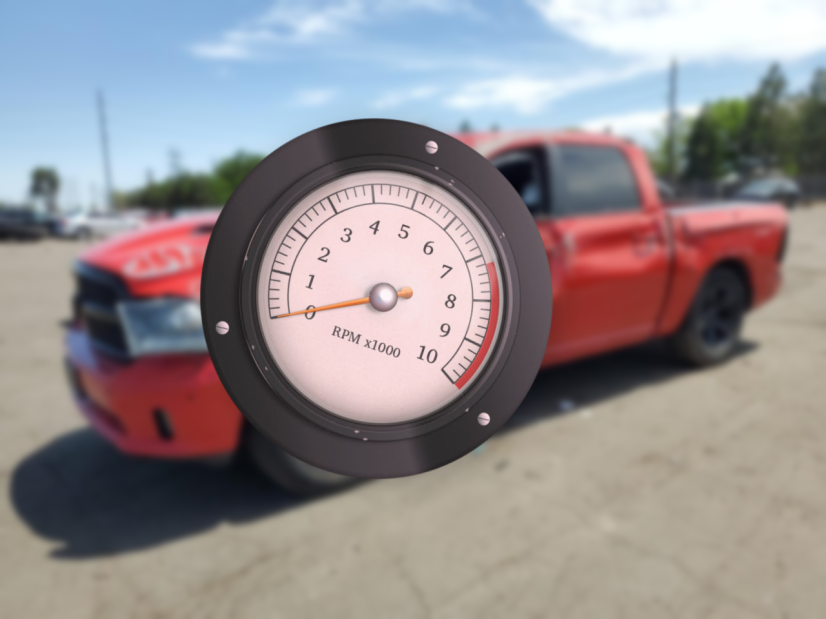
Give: 0 rpm
